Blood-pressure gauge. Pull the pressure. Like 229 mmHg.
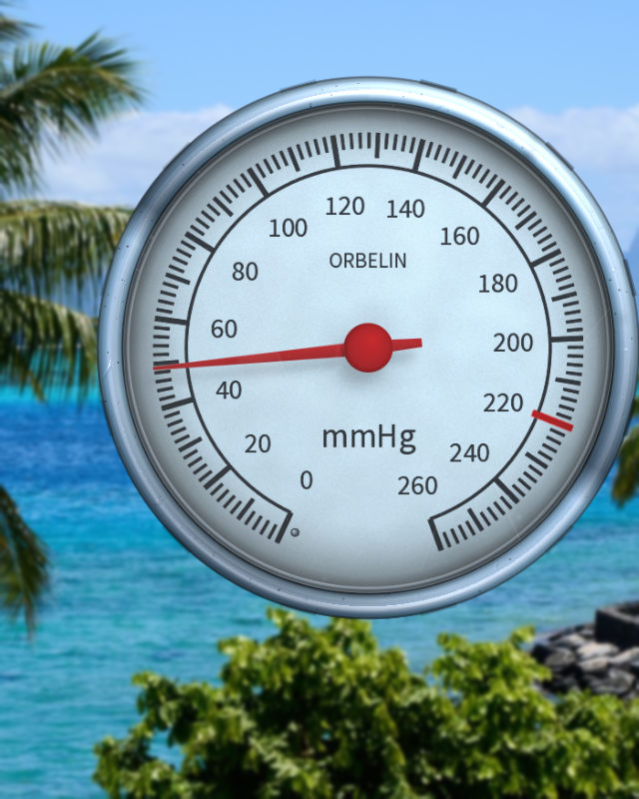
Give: 49 mmHg
